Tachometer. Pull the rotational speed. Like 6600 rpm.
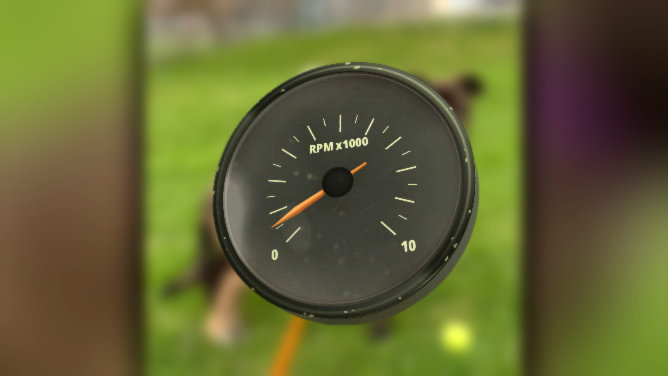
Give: 500 rpm
